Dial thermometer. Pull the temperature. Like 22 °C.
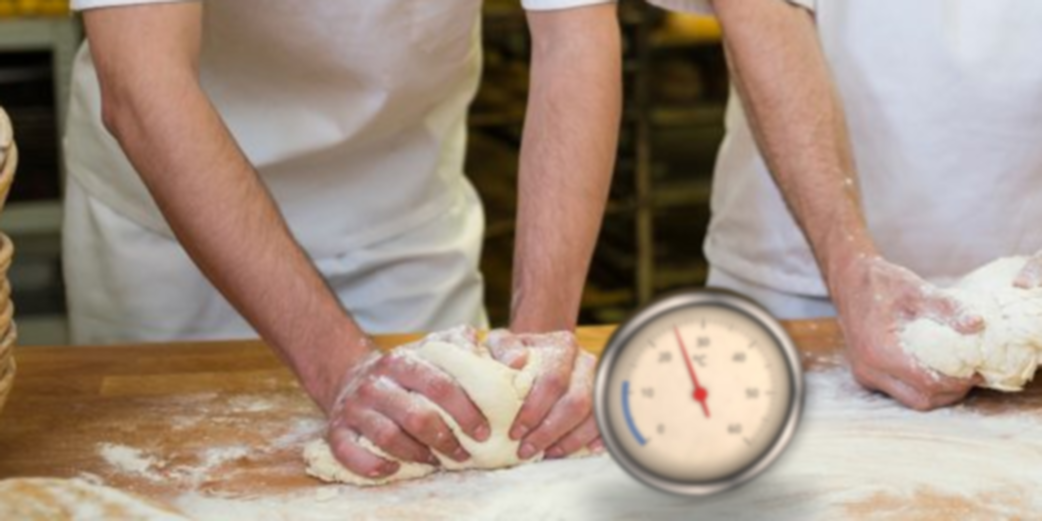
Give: 25 °C
